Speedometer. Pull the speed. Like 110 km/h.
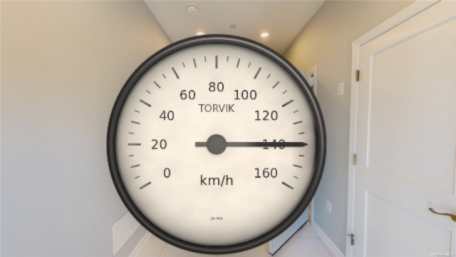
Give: 140 km/h
